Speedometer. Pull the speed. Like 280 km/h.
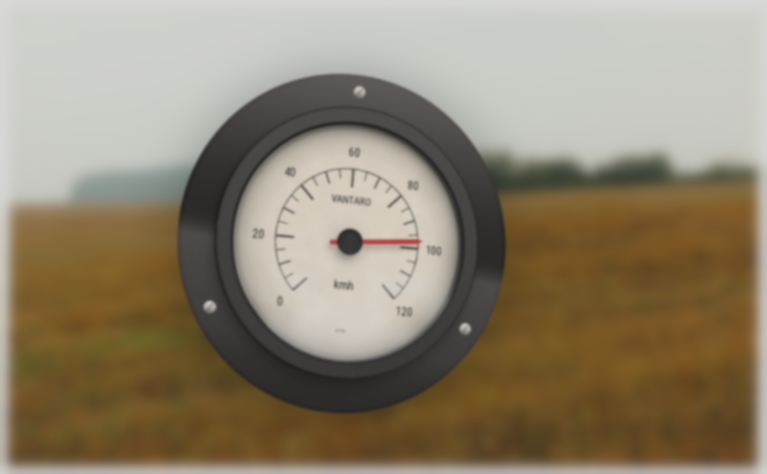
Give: 97.5 km/h
